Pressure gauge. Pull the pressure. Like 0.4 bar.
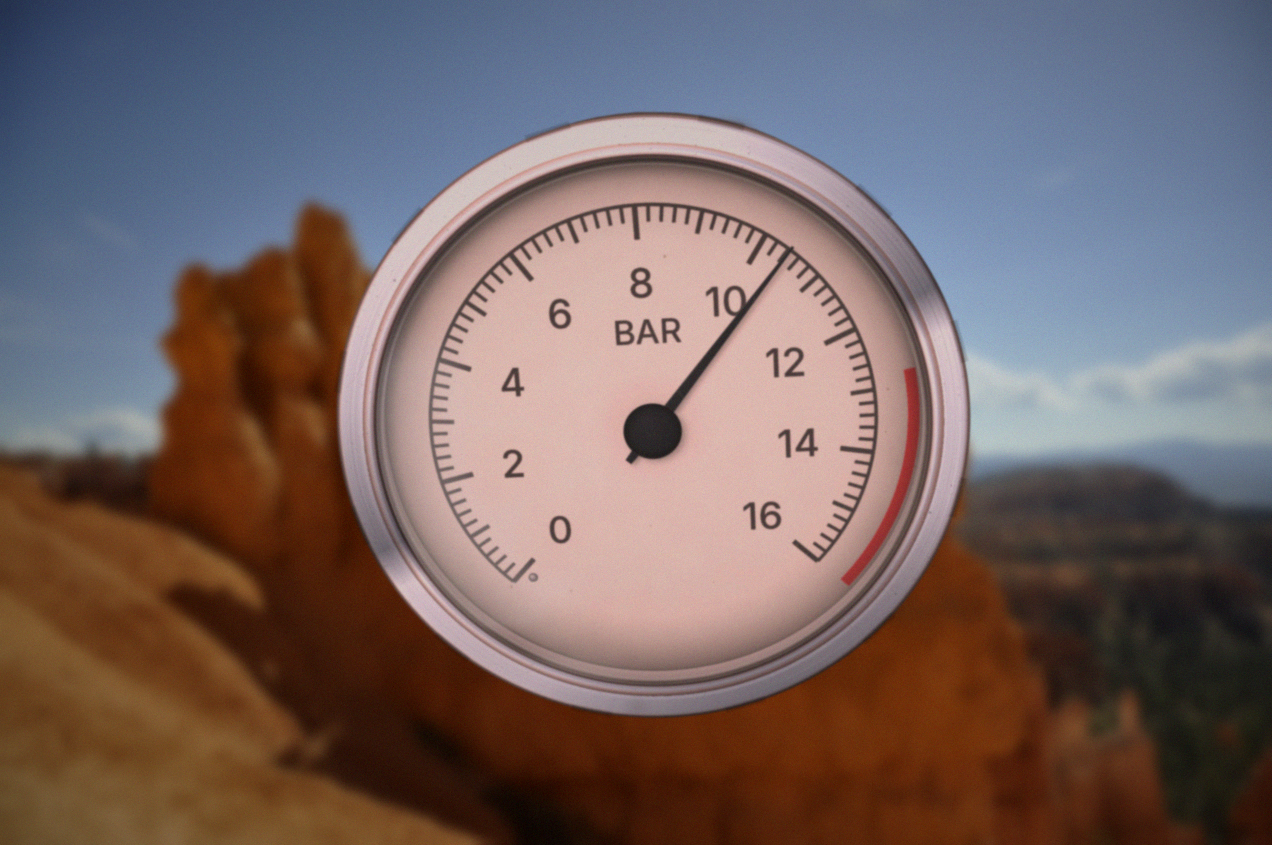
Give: 10.4 bar
